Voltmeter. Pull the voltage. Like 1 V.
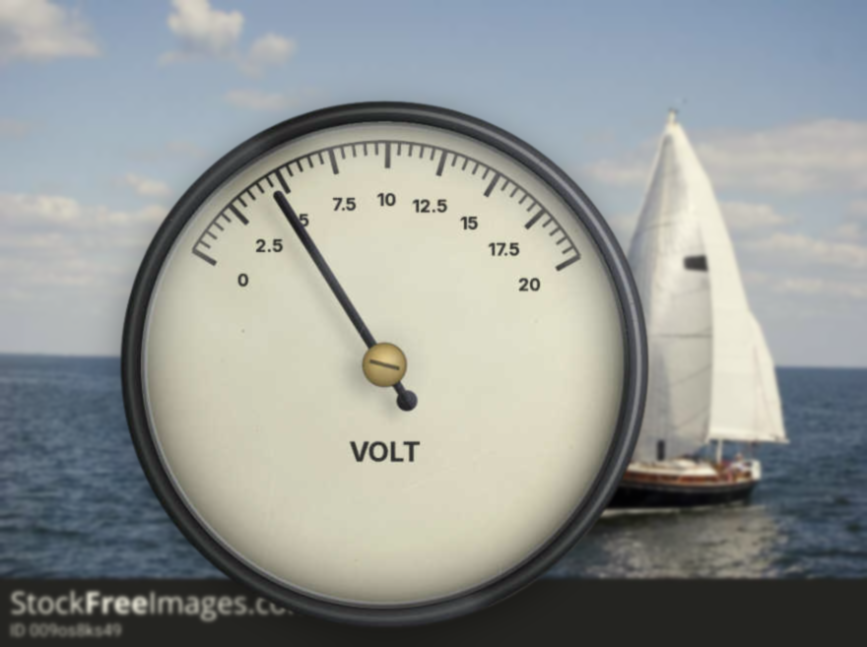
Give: 4.5 V
